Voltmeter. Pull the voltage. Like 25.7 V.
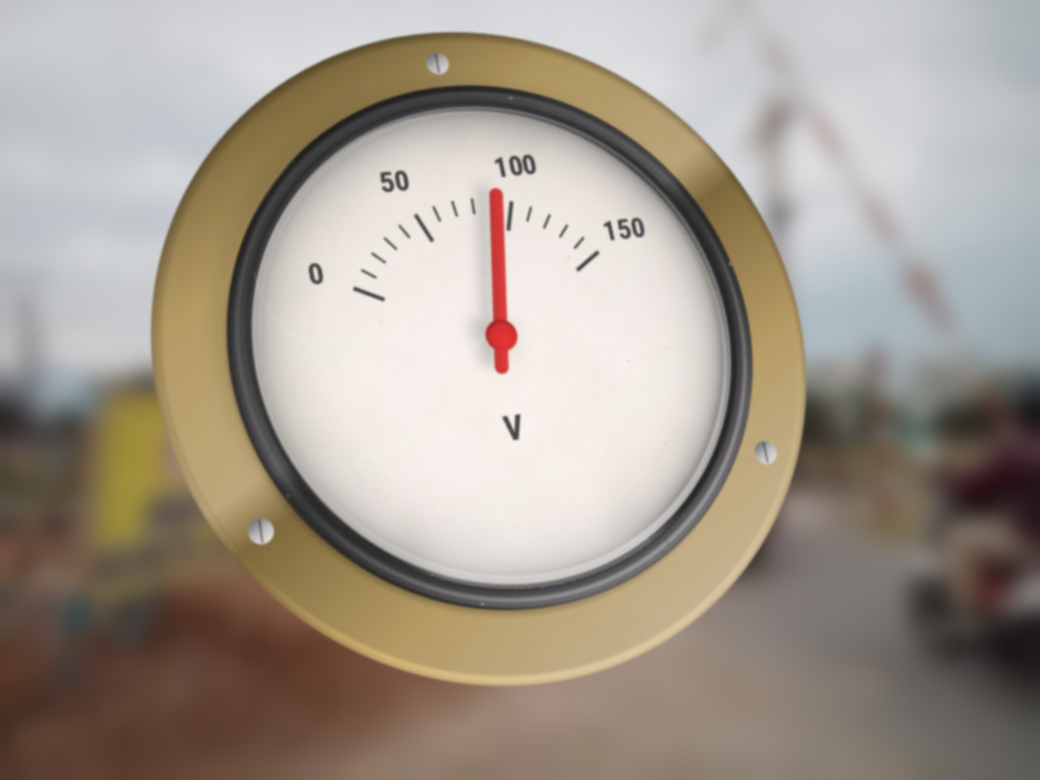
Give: 90 V
